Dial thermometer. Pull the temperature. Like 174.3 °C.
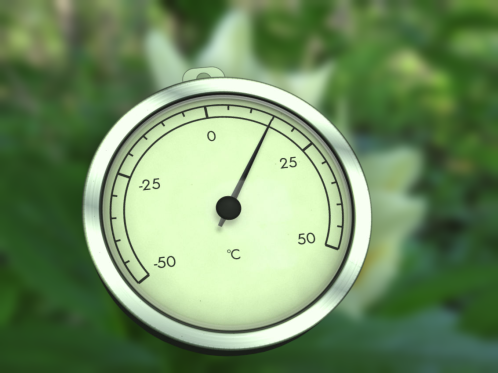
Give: 15 °C
